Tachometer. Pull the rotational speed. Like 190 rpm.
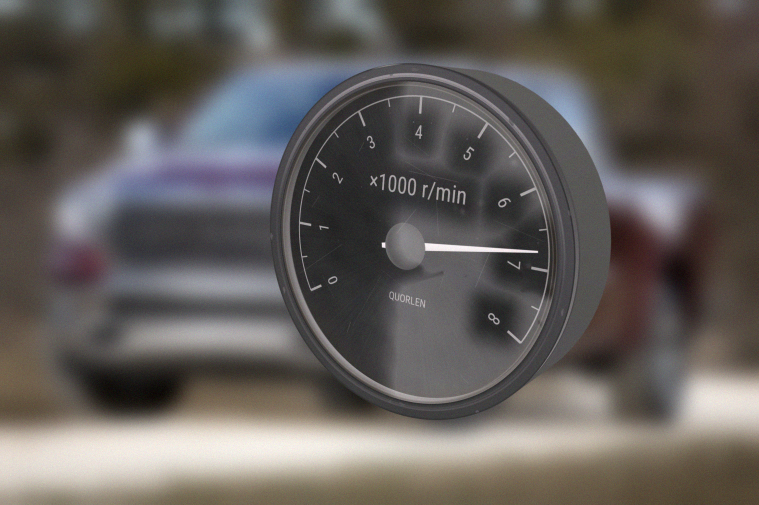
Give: 6750 rpm
